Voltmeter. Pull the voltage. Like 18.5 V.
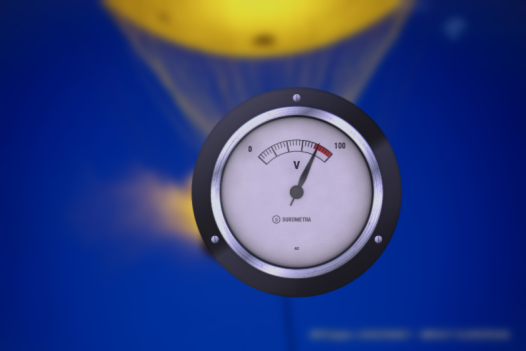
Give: 80 V
